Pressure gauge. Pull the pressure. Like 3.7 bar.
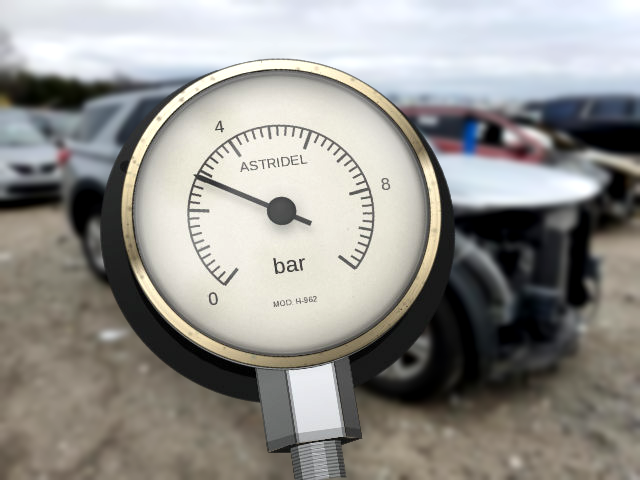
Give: 2.8 bar
